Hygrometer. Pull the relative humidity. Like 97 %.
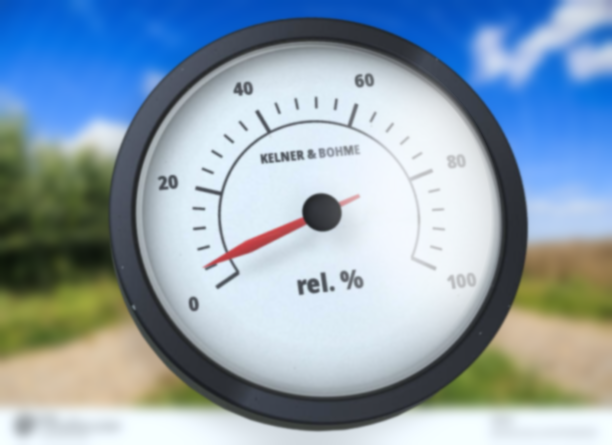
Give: 4 %
